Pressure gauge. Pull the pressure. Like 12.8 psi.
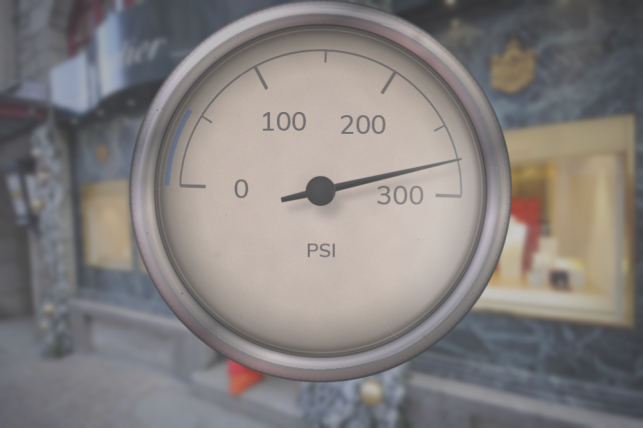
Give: 275 psi
